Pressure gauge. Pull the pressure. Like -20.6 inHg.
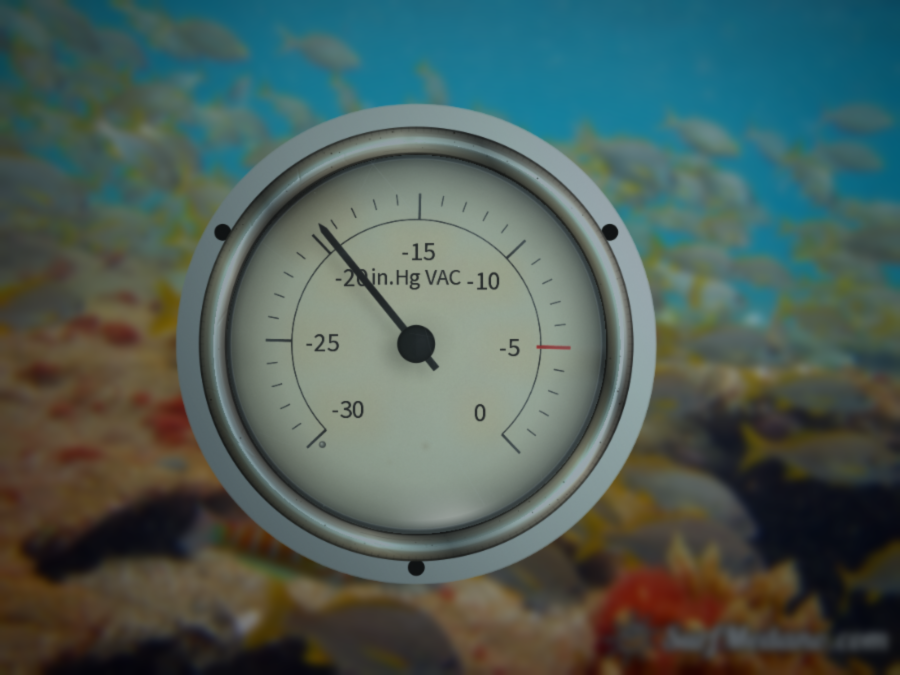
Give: -19.5 inHg
